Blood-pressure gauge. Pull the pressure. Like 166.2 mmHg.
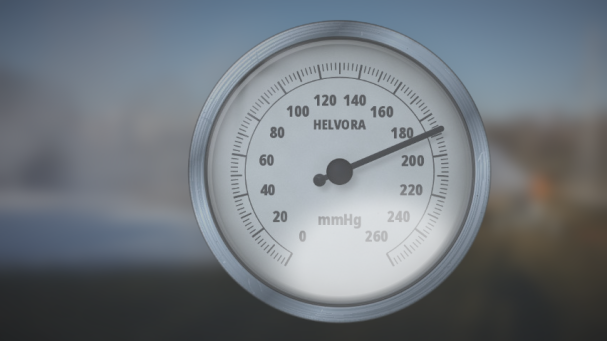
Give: 188 mmHg
